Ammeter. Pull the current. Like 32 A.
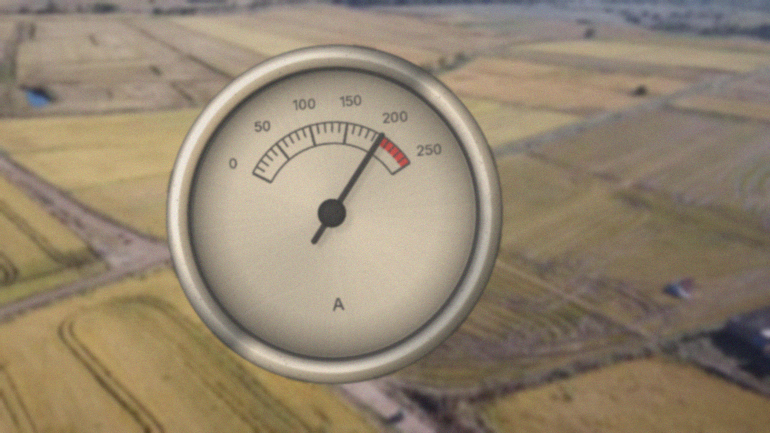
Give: 200 A
